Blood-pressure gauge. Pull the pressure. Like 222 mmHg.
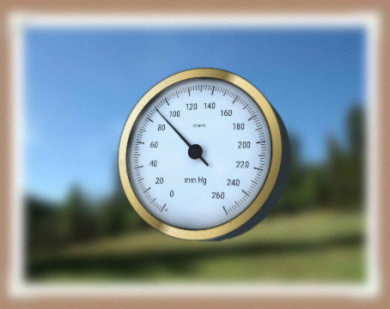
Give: 90 mmHg
